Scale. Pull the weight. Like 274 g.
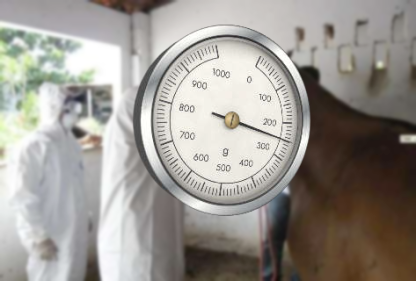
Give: 250 g
